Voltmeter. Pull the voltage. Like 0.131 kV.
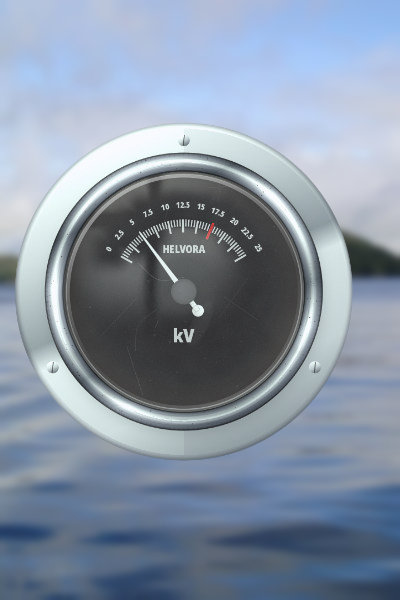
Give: 5 kV
